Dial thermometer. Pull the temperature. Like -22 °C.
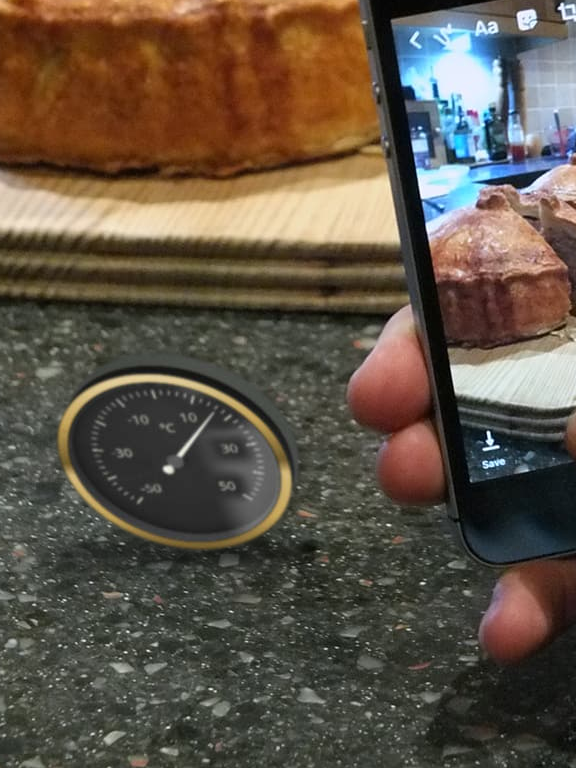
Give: 16 °C
